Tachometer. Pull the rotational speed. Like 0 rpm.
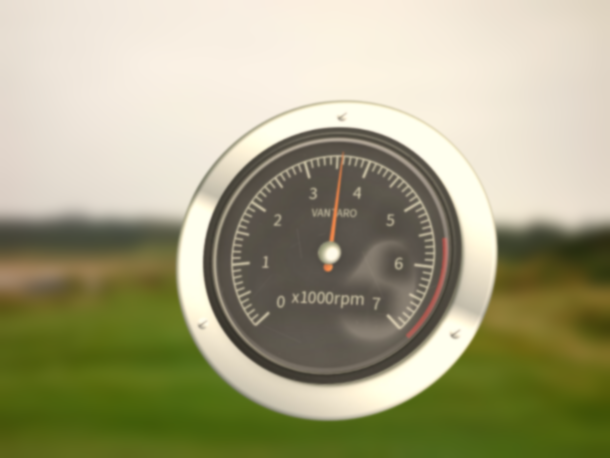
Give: 3600 rpm
